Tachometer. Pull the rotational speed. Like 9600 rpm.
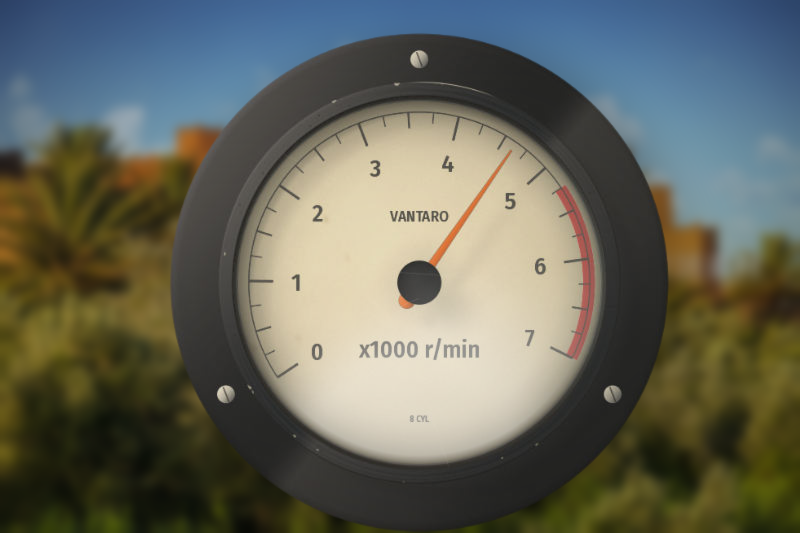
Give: 4625 rpm
